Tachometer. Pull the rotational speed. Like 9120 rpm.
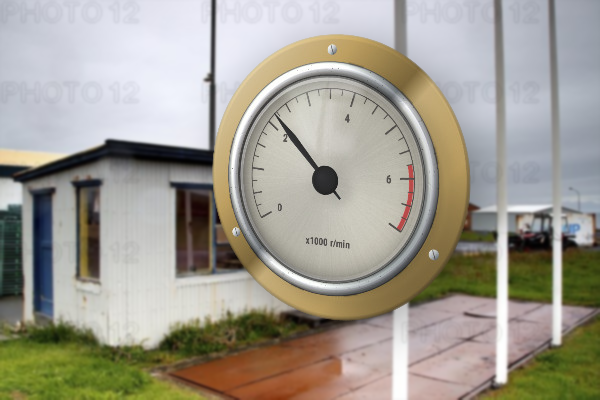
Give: 2250 rpm
